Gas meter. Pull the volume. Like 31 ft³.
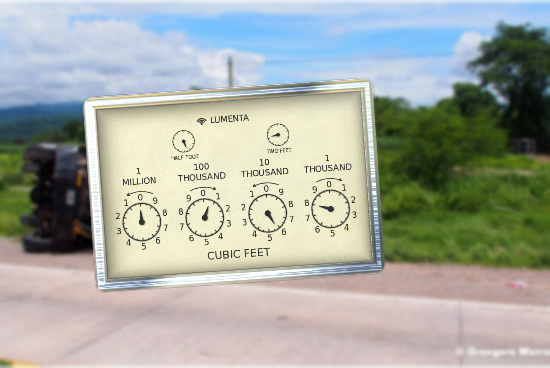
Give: 5800 ft³
